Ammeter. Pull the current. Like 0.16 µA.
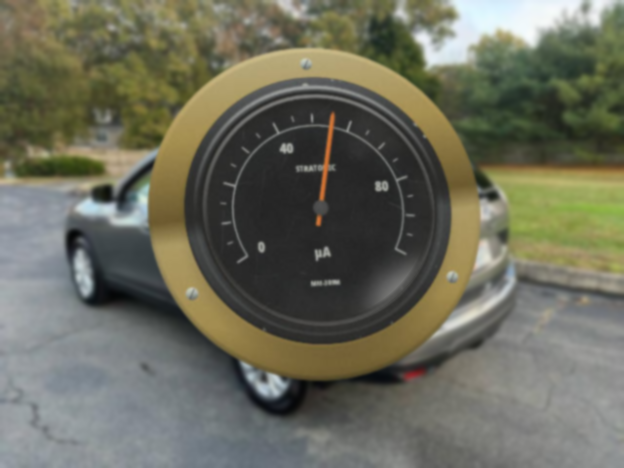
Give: 55 µA
